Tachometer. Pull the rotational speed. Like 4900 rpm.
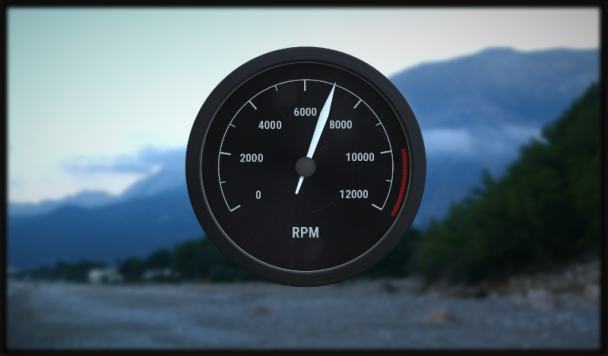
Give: 7000 rpm
